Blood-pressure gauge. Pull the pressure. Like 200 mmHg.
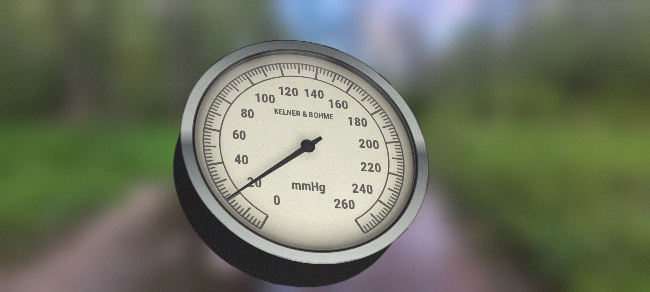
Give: 20 mmHg
